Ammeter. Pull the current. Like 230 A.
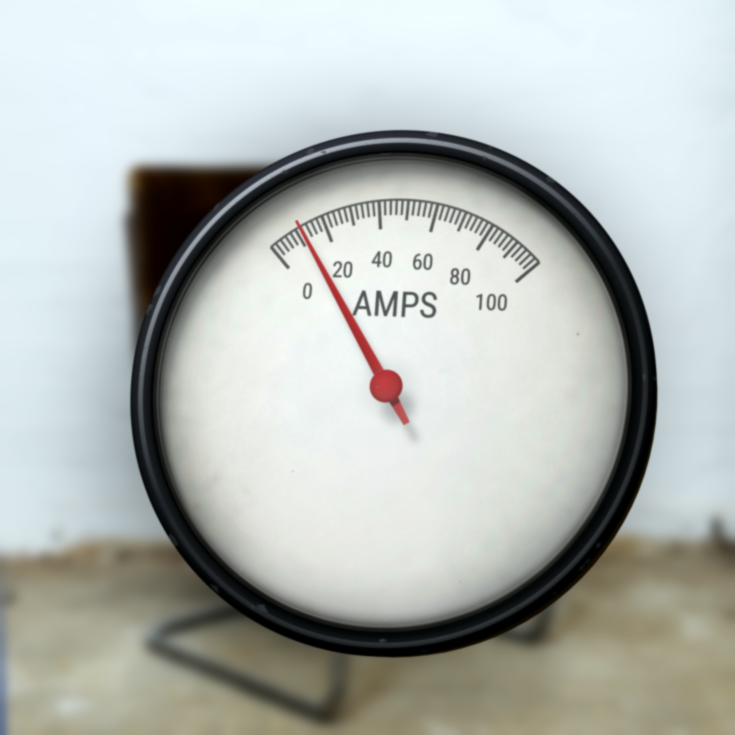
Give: 12 A
